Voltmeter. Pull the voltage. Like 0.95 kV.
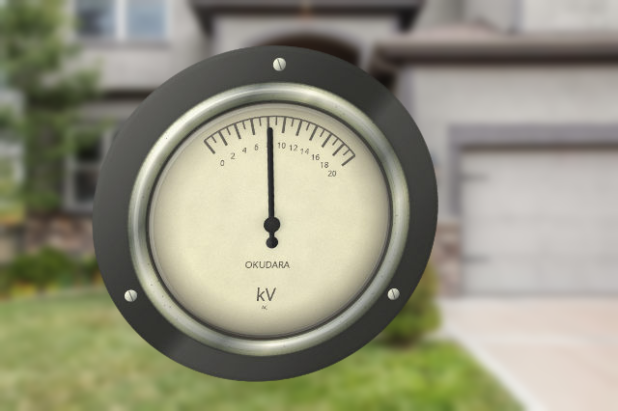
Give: 8 kV
